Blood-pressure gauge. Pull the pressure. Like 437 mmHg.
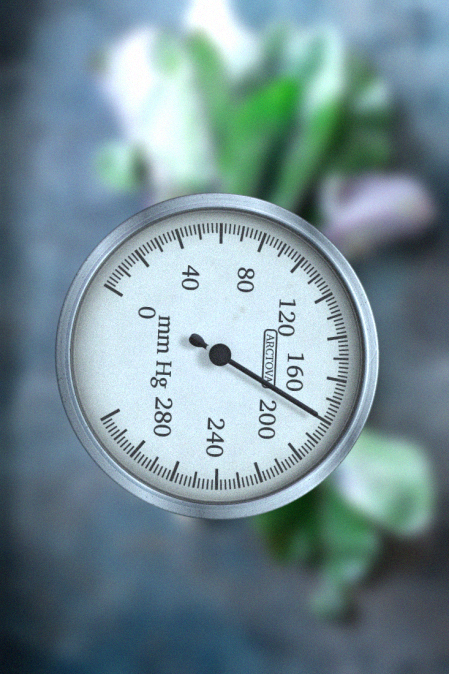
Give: 180 mmHg
